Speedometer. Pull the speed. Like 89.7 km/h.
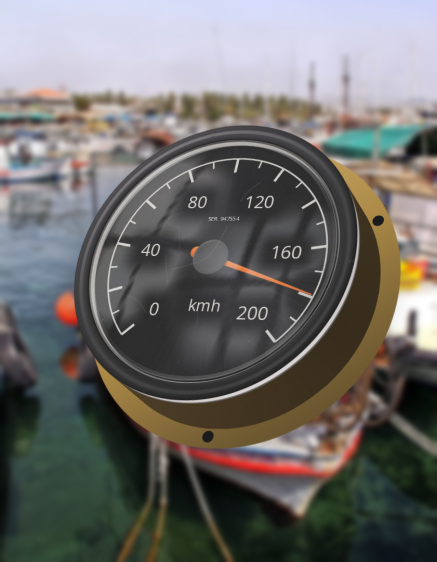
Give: 180 km/h
